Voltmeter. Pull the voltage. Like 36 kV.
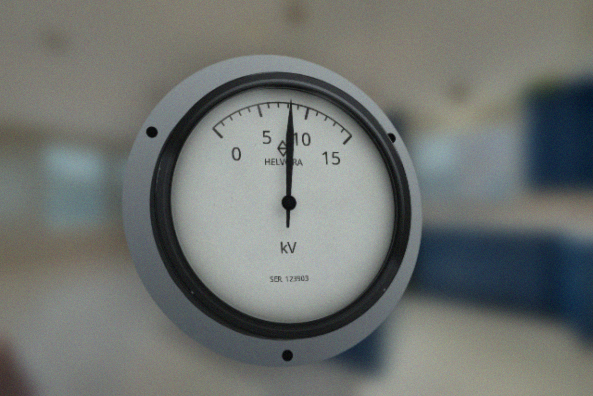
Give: 8 kV
